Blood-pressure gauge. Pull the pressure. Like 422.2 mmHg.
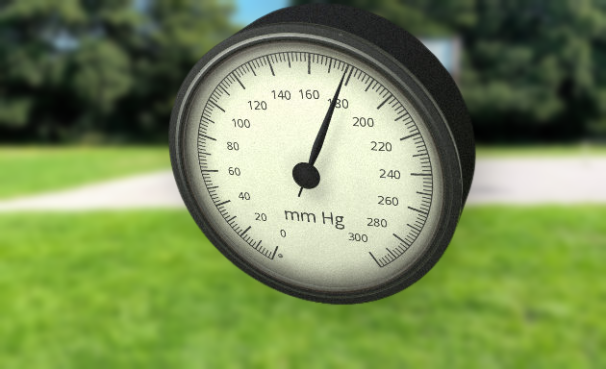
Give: 178 mmHg
